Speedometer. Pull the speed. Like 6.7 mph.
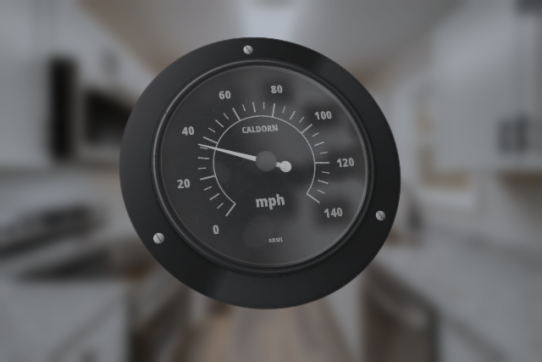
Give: 35 mph
